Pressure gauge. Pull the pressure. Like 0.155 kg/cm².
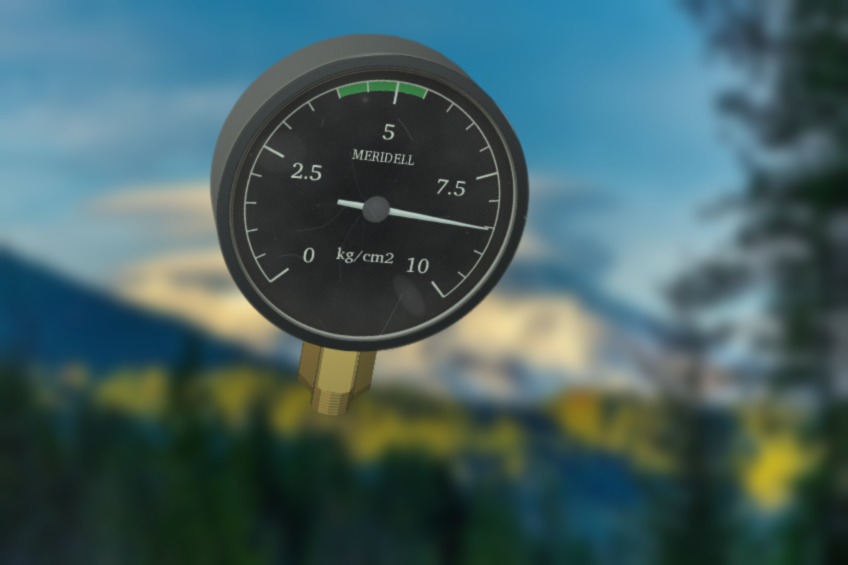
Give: 8.5 kg/cm²
